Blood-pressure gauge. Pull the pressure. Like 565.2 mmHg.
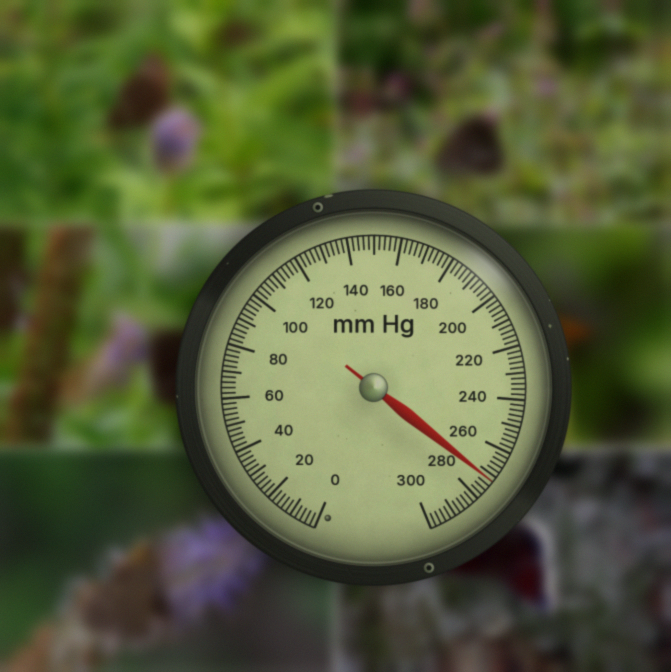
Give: 272 mmHg
